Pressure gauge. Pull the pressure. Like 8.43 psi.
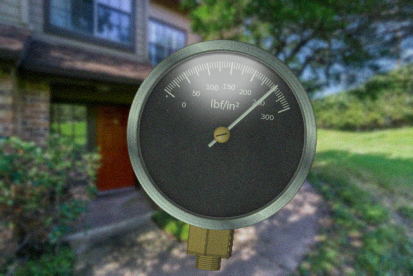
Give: 250 psi
